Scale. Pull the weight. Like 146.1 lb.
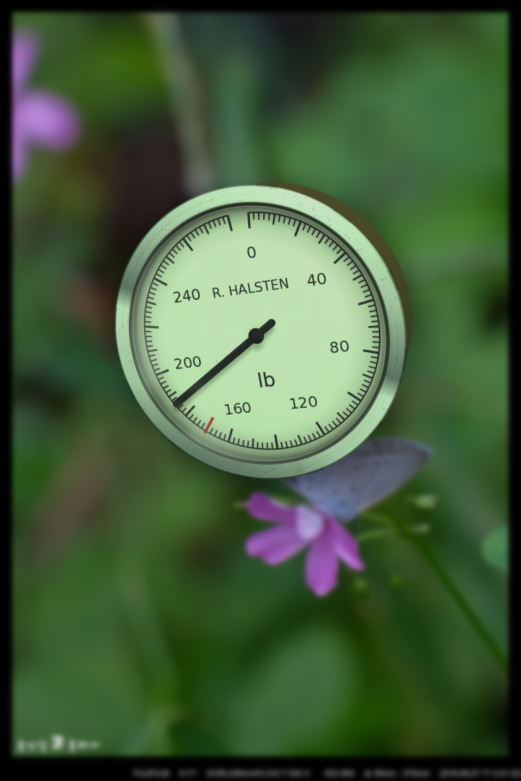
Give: 186 lb
